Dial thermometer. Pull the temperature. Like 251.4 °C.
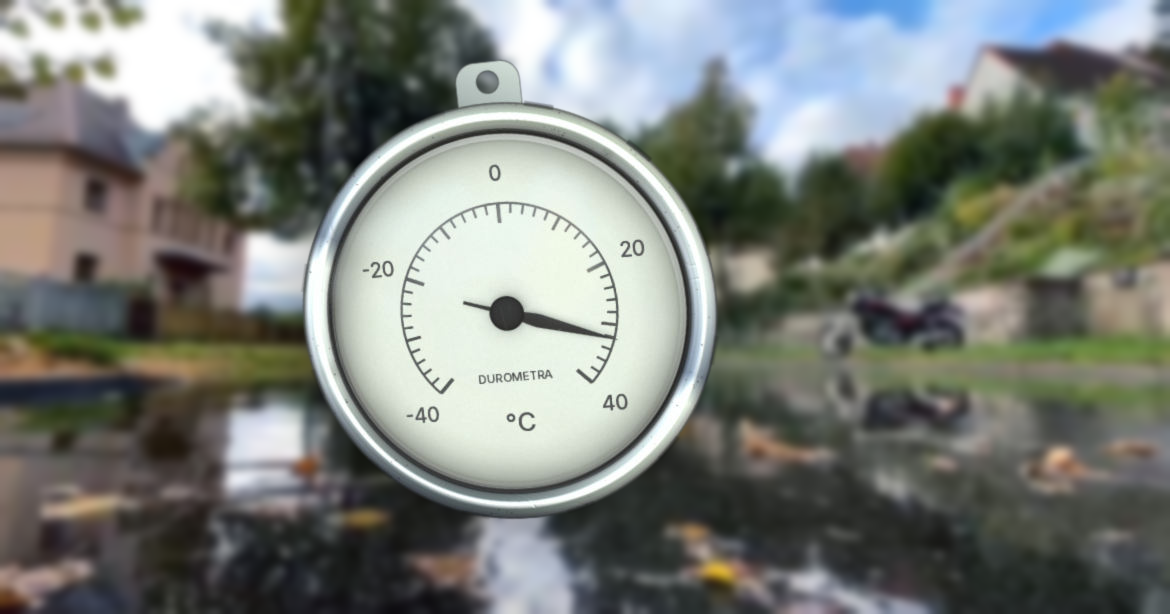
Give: 32 °C
